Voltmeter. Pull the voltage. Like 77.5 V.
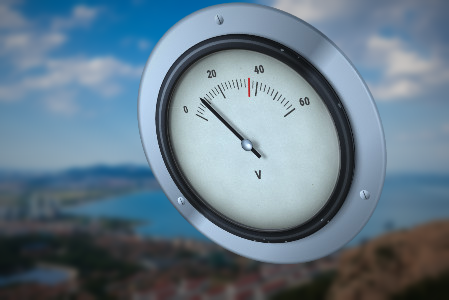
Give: 10 V
